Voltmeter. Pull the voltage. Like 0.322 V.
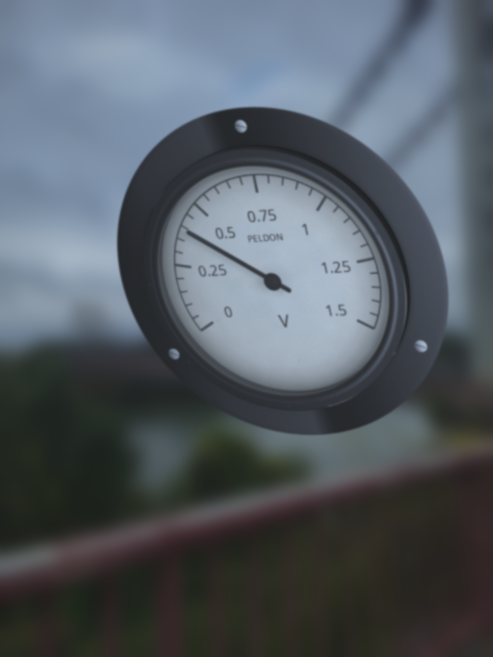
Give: 0.4 V
